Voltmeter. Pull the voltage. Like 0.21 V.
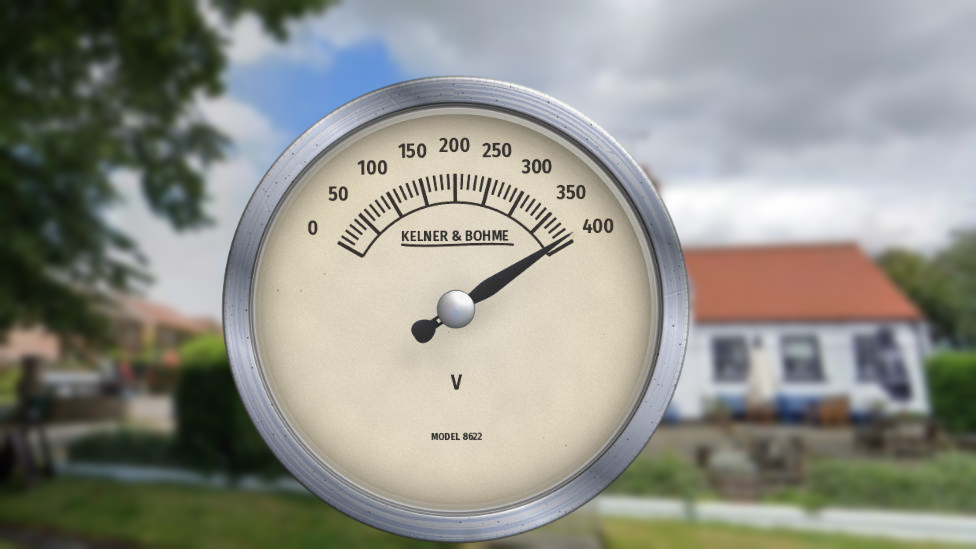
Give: 390 V
